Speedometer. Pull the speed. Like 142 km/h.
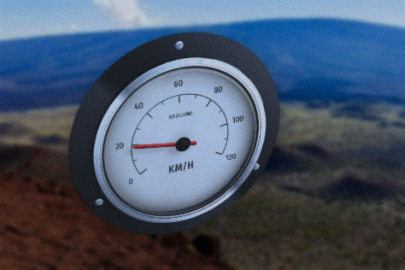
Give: 20 km/h
